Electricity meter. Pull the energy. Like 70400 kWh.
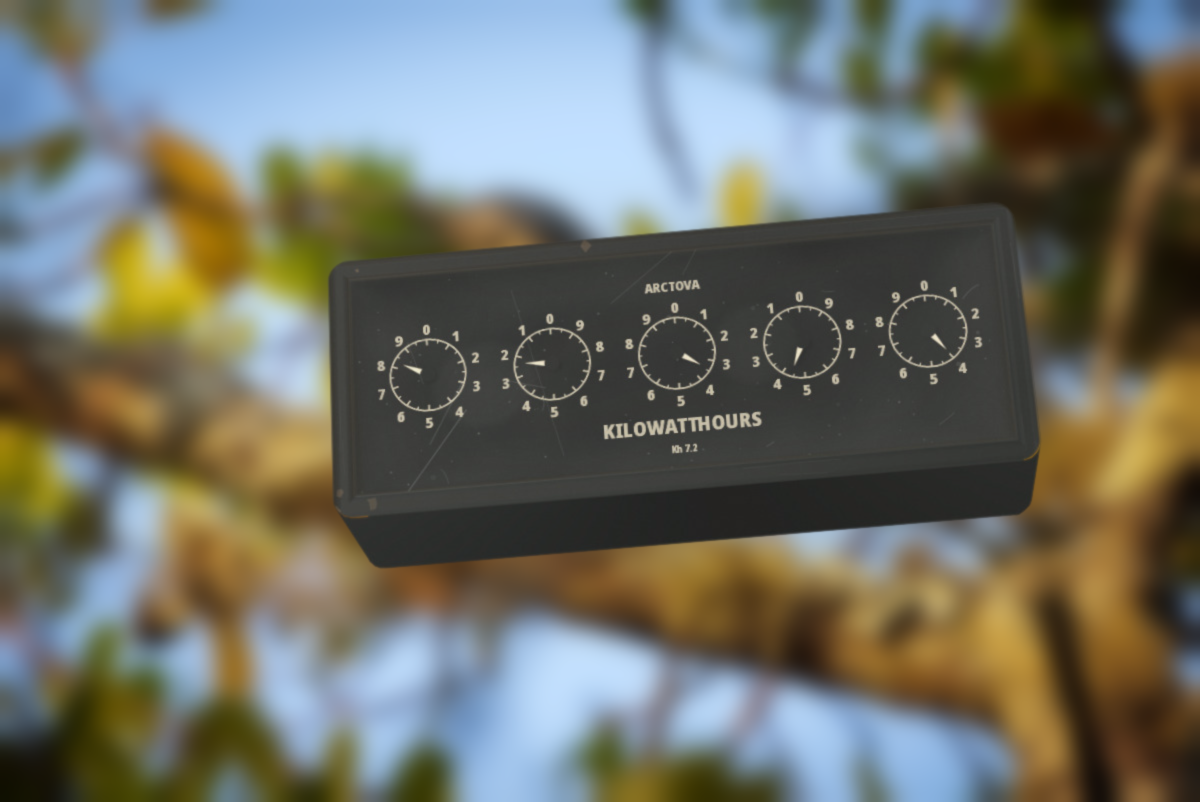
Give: 82344 kWh
